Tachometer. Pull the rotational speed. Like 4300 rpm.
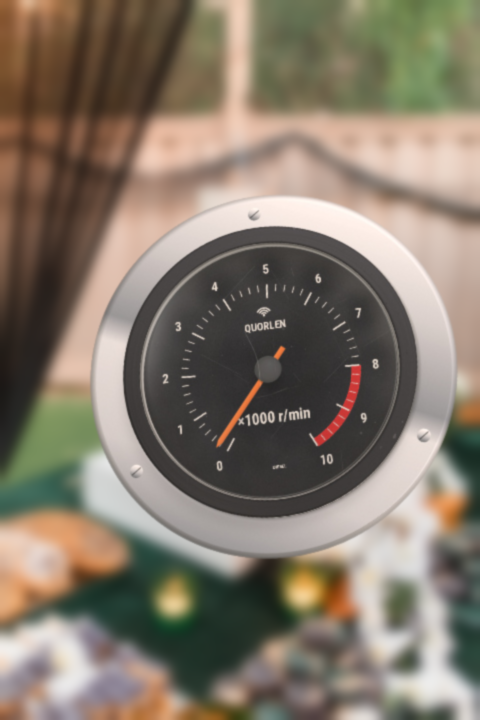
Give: 200 rpm
